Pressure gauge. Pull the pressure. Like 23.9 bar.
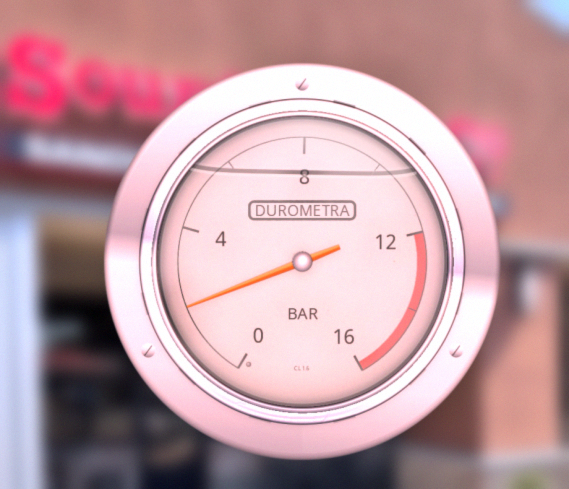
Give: 2 bar
